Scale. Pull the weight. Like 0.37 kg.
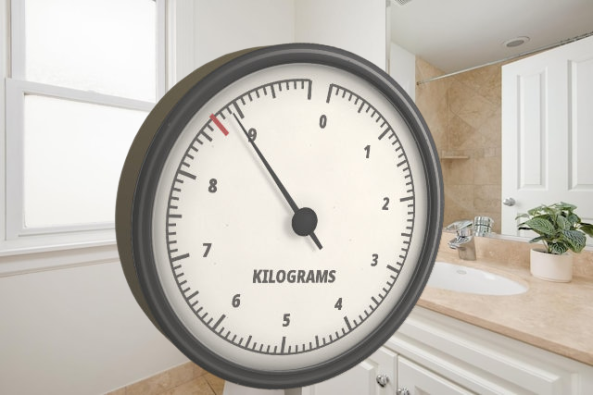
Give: 8.9 kg
